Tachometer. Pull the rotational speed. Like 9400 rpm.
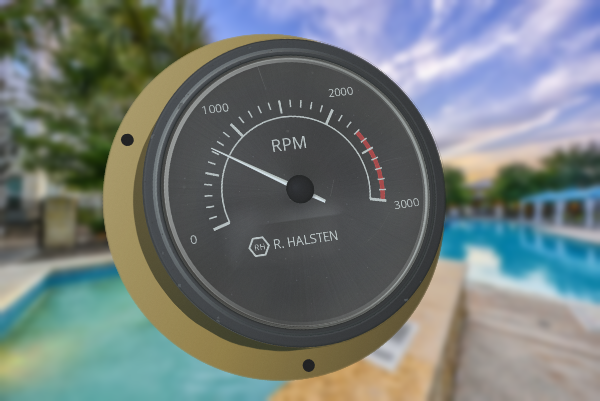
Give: 700 rpm
